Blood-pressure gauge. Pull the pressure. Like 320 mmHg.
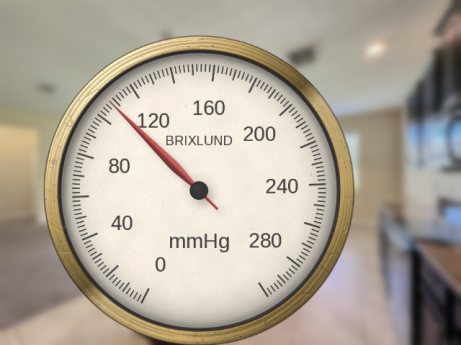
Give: 108 mmHg
